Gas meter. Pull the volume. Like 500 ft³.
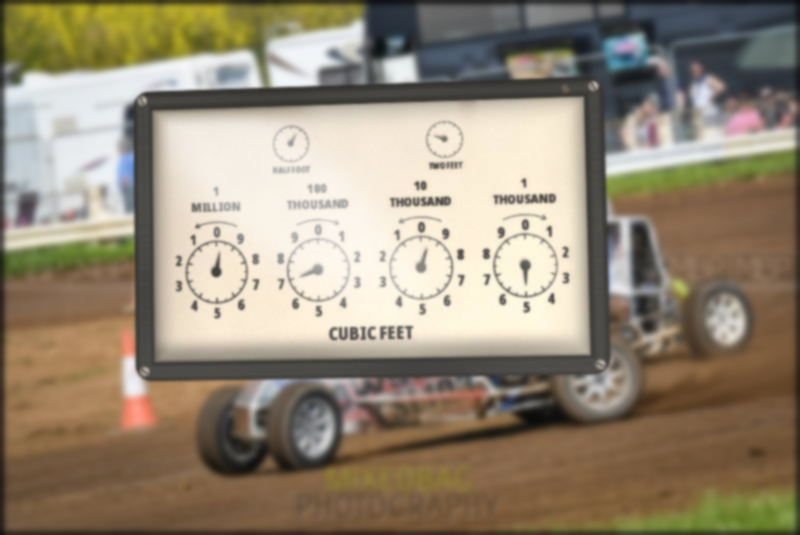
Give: 969500 ft³
